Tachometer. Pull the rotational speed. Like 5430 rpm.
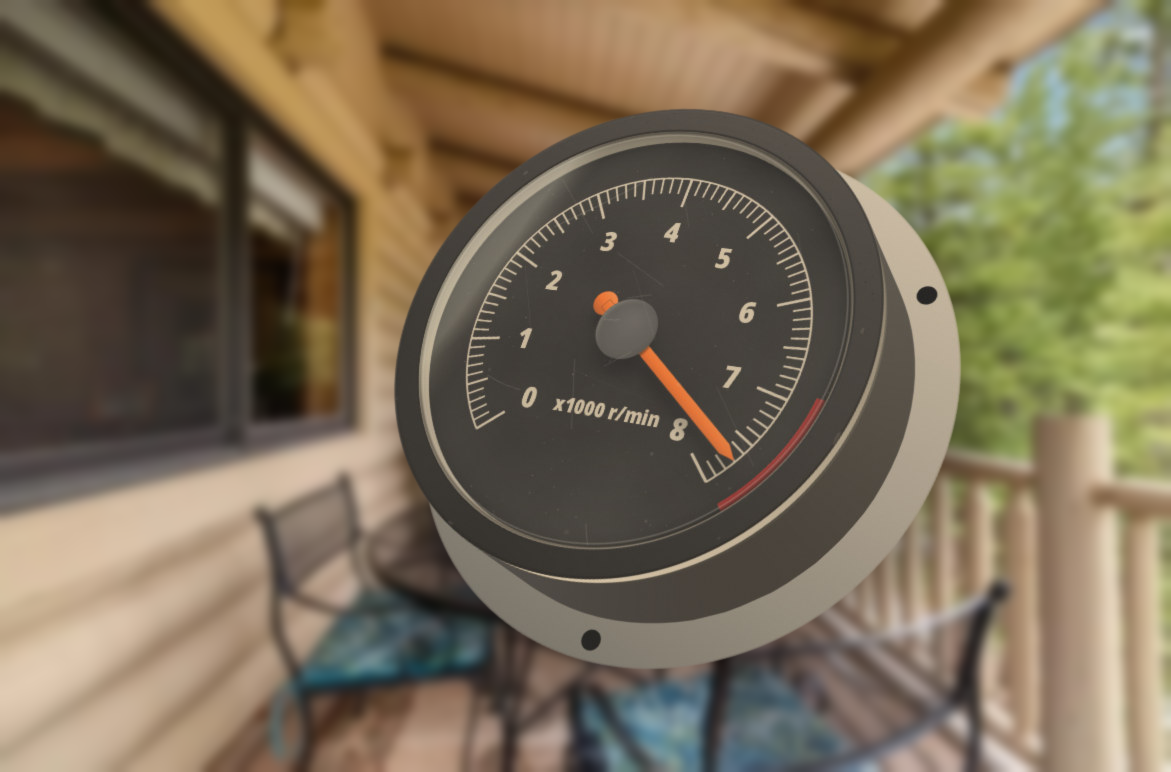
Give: 7700 rpm
